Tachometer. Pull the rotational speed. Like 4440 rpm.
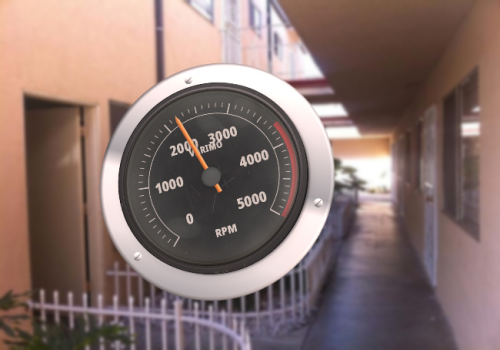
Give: 2200 rpm
